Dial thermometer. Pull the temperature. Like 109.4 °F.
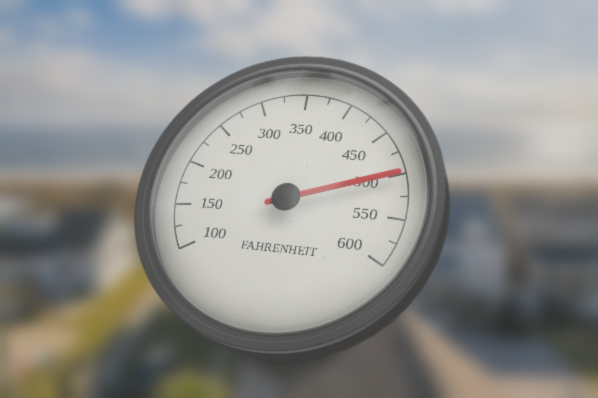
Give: 500 °F
